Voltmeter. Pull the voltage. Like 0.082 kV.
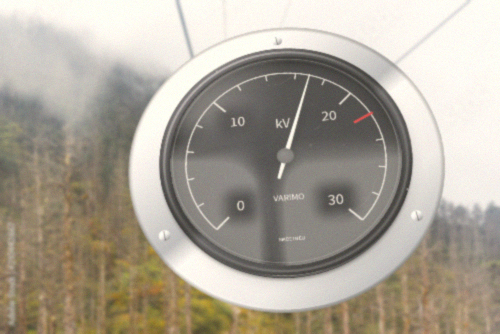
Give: 17 kV
